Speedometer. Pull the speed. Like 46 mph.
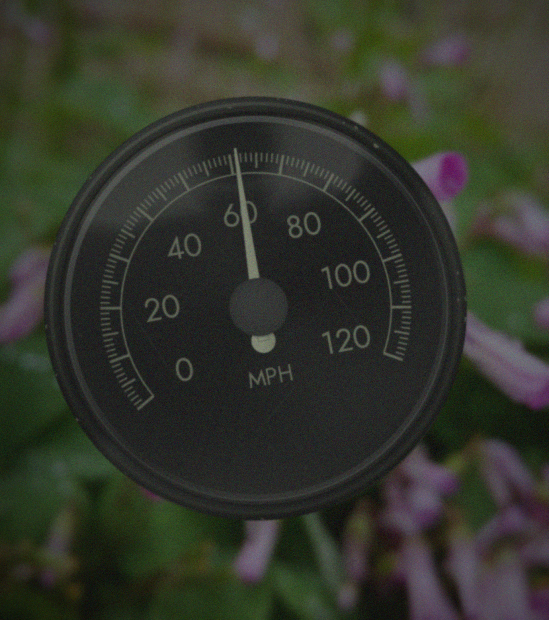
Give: 61 mph
